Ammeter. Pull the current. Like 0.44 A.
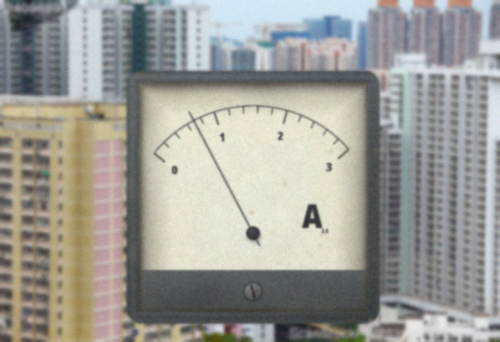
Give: 0.7 A
